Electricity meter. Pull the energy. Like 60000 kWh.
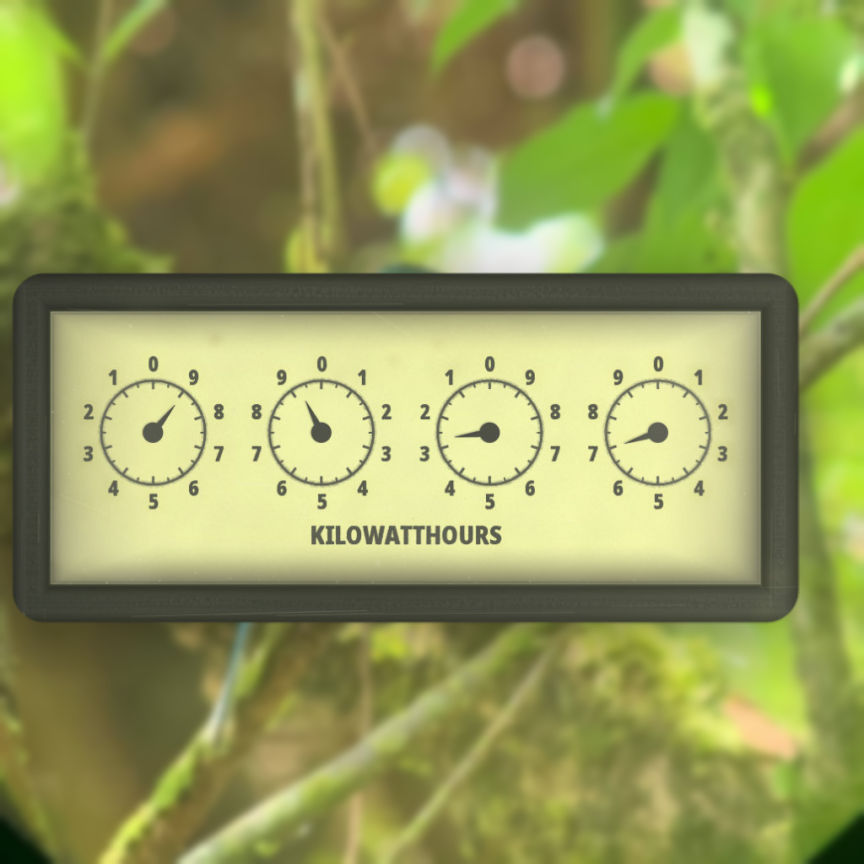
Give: 8927 kWh
